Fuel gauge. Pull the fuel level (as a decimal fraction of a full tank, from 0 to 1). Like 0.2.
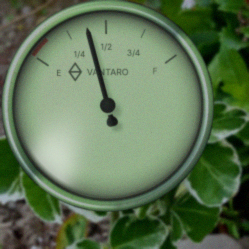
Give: 0.375
